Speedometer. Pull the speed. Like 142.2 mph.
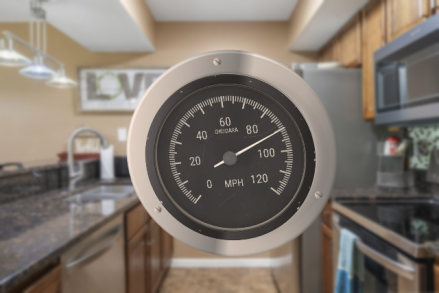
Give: 90 mph
